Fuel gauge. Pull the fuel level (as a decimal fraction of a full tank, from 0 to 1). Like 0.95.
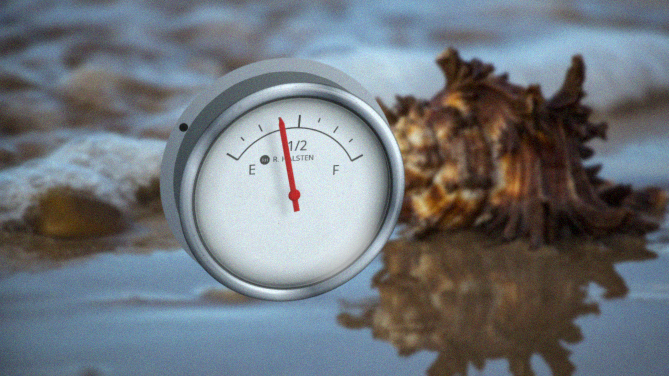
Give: 0.375
